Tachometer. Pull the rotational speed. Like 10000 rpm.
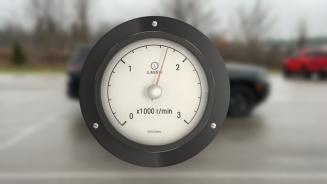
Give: 1700 rpm
